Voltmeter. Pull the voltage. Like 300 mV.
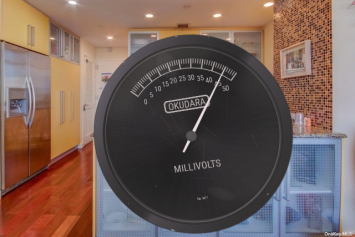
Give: 45 mV
